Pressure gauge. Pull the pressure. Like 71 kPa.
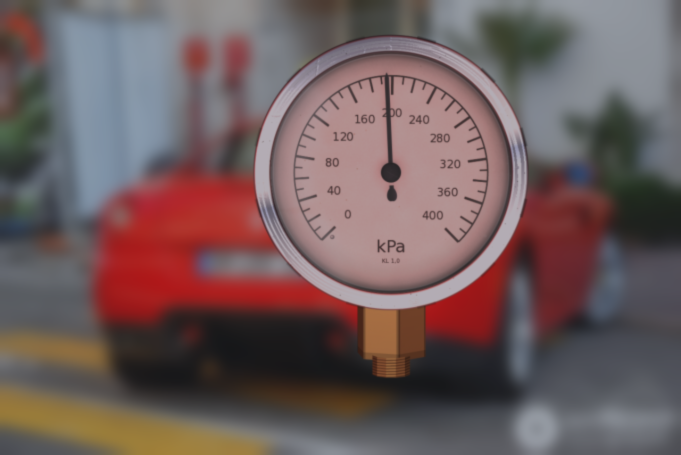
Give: 195 kPa
